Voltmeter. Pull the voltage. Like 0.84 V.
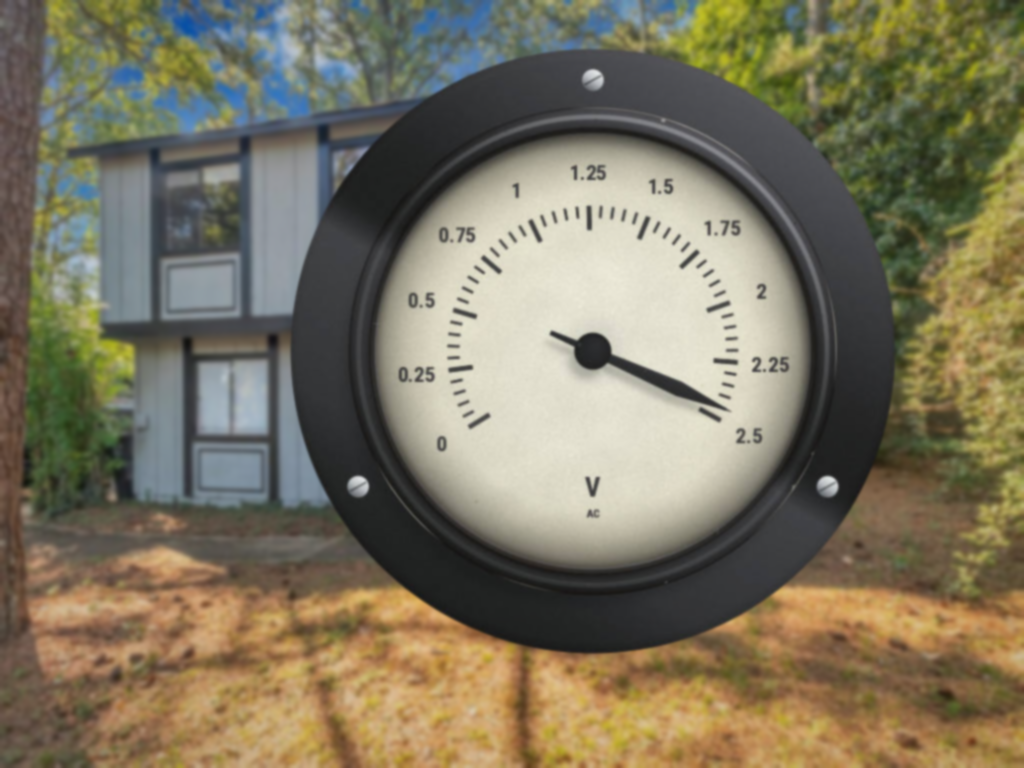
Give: 2.45 V
